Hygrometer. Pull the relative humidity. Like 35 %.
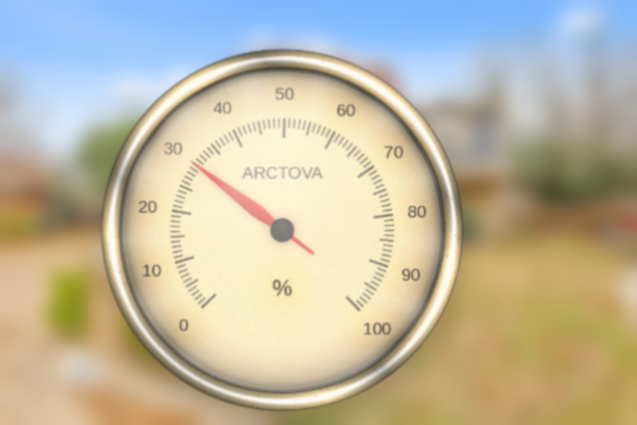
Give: 30 %
